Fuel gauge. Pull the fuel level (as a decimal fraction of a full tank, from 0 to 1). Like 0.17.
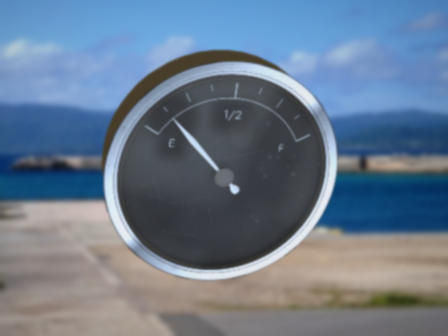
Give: 0.125
